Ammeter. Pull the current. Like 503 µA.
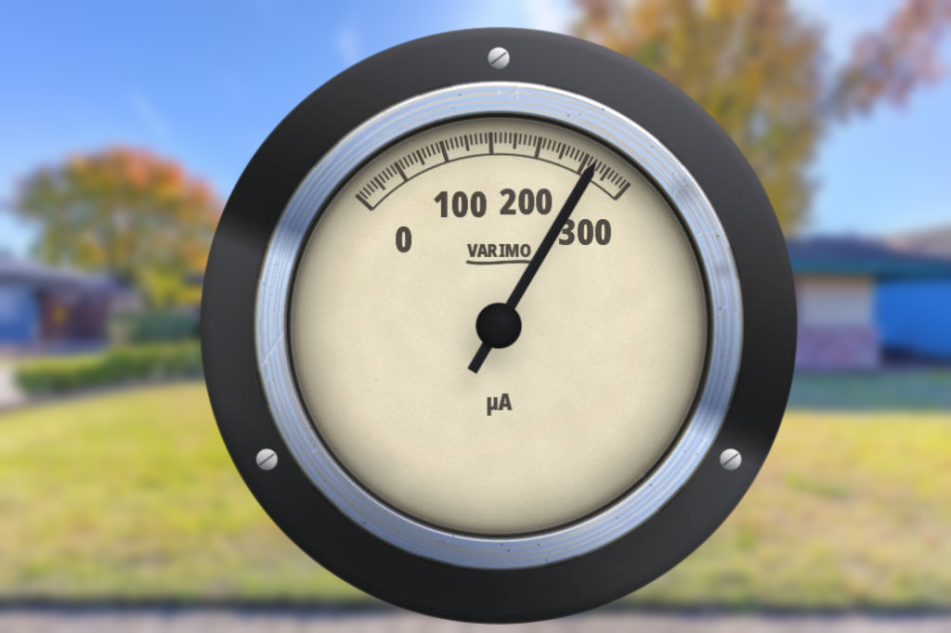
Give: 260 µA
